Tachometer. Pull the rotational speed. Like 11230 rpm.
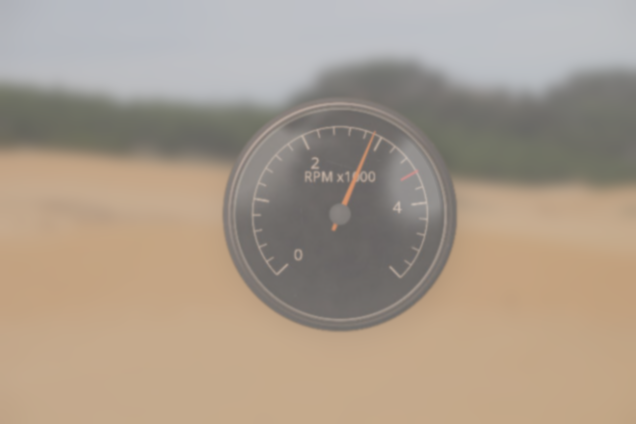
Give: 2900 rpm
